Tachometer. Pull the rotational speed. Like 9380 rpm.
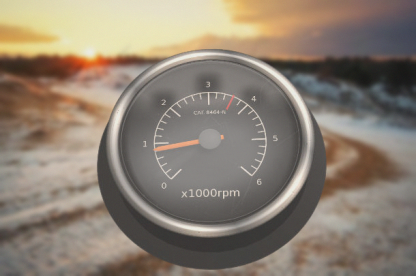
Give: 800 rpm
